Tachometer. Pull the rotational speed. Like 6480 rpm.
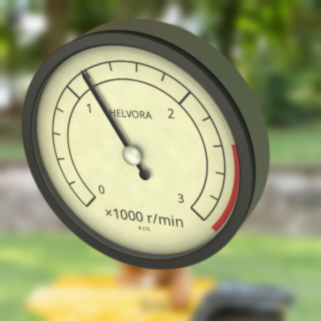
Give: 1200 rpm
